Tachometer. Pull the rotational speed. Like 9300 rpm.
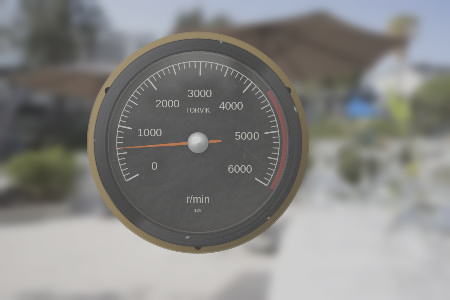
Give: 600 rpm
